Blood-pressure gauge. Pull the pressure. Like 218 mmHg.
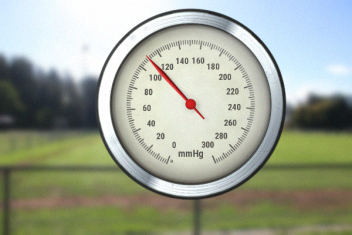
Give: 110 mmHg
